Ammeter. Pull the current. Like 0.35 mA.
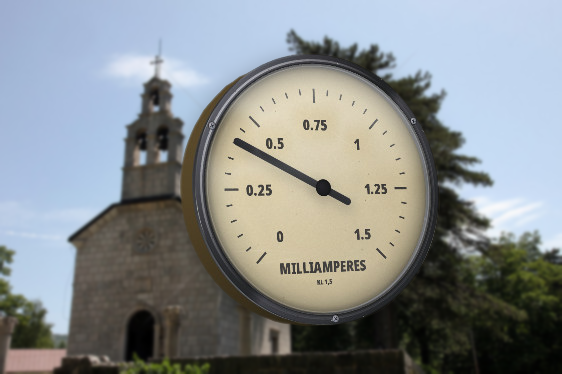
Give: 0.4 mA
